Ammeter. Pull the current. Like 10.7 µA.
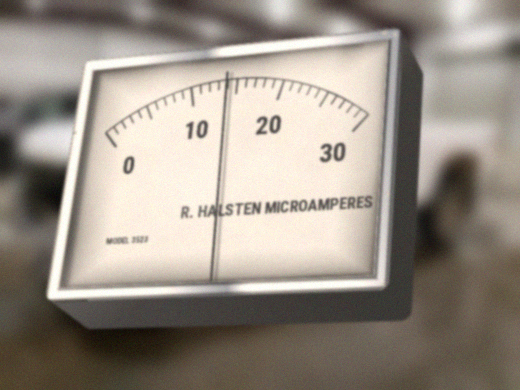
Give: 14 µA
